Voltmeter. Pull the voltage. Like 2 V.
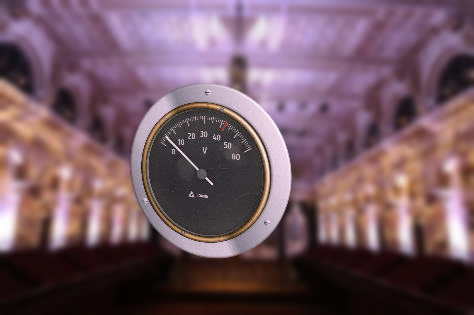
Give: 5 V
